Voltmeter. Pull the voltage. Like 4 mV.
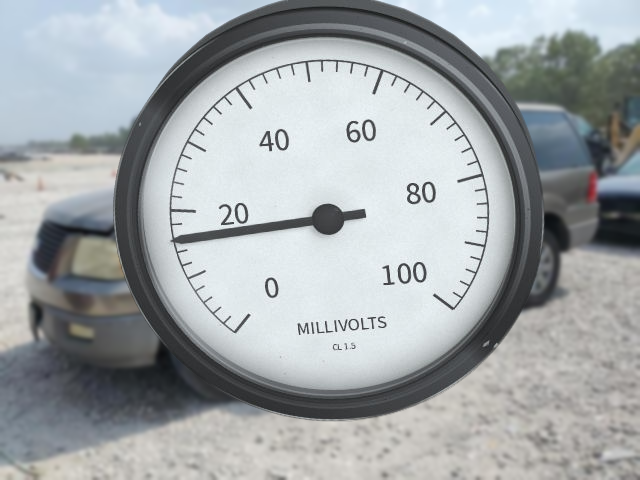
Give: 16 mV
